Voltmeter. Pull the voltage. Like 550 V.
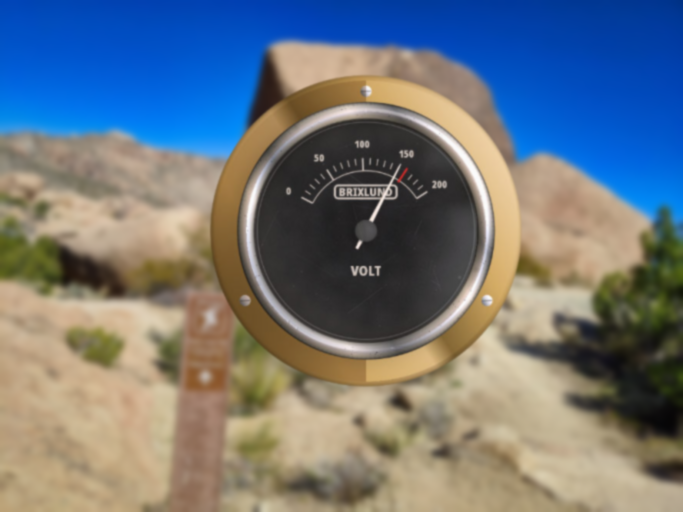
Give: 150 V
